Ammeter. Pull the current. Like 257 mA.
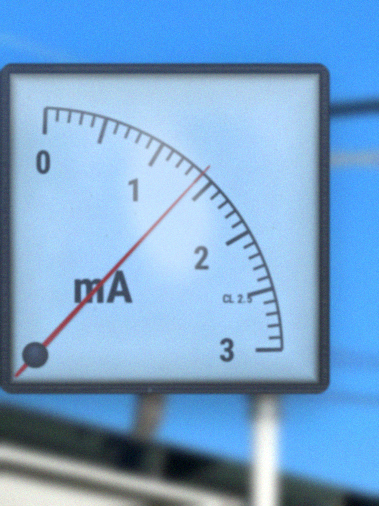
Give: 1.4 mA
